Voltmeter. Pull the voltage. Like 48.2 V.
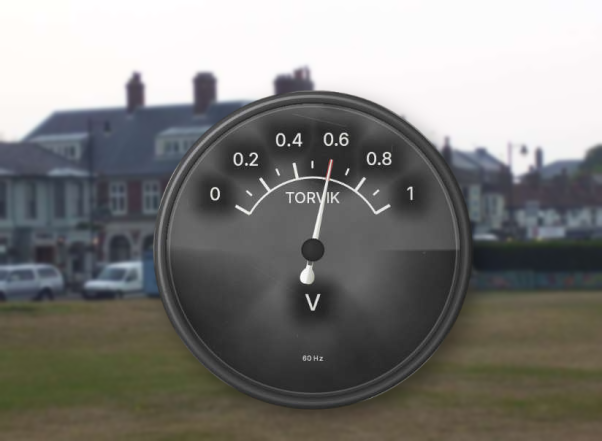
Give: 0.6 V
